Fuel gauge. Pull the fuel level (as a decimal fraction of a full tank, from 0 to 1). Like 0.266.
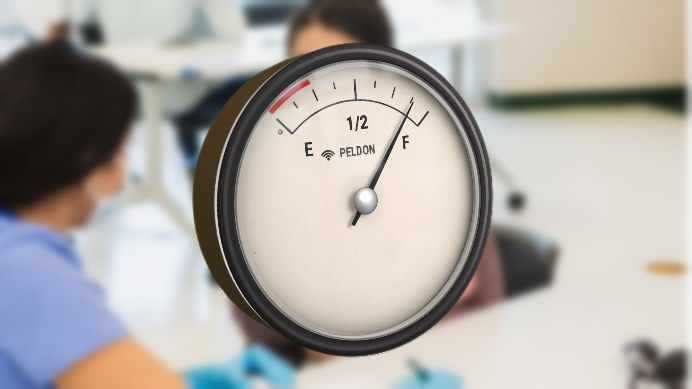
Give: 0.875
